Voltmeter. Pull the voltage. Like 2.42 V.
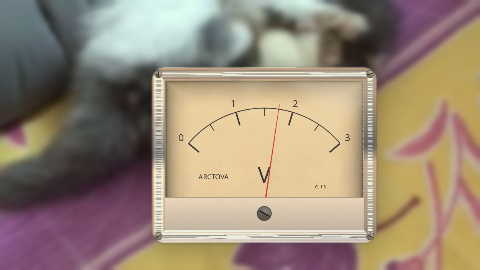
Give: 1.75 V
